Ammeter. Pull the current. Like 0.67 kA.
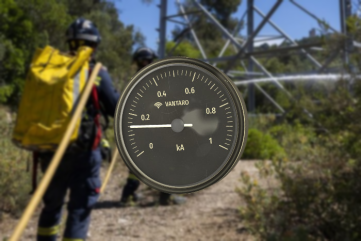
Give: 0.14 kA
